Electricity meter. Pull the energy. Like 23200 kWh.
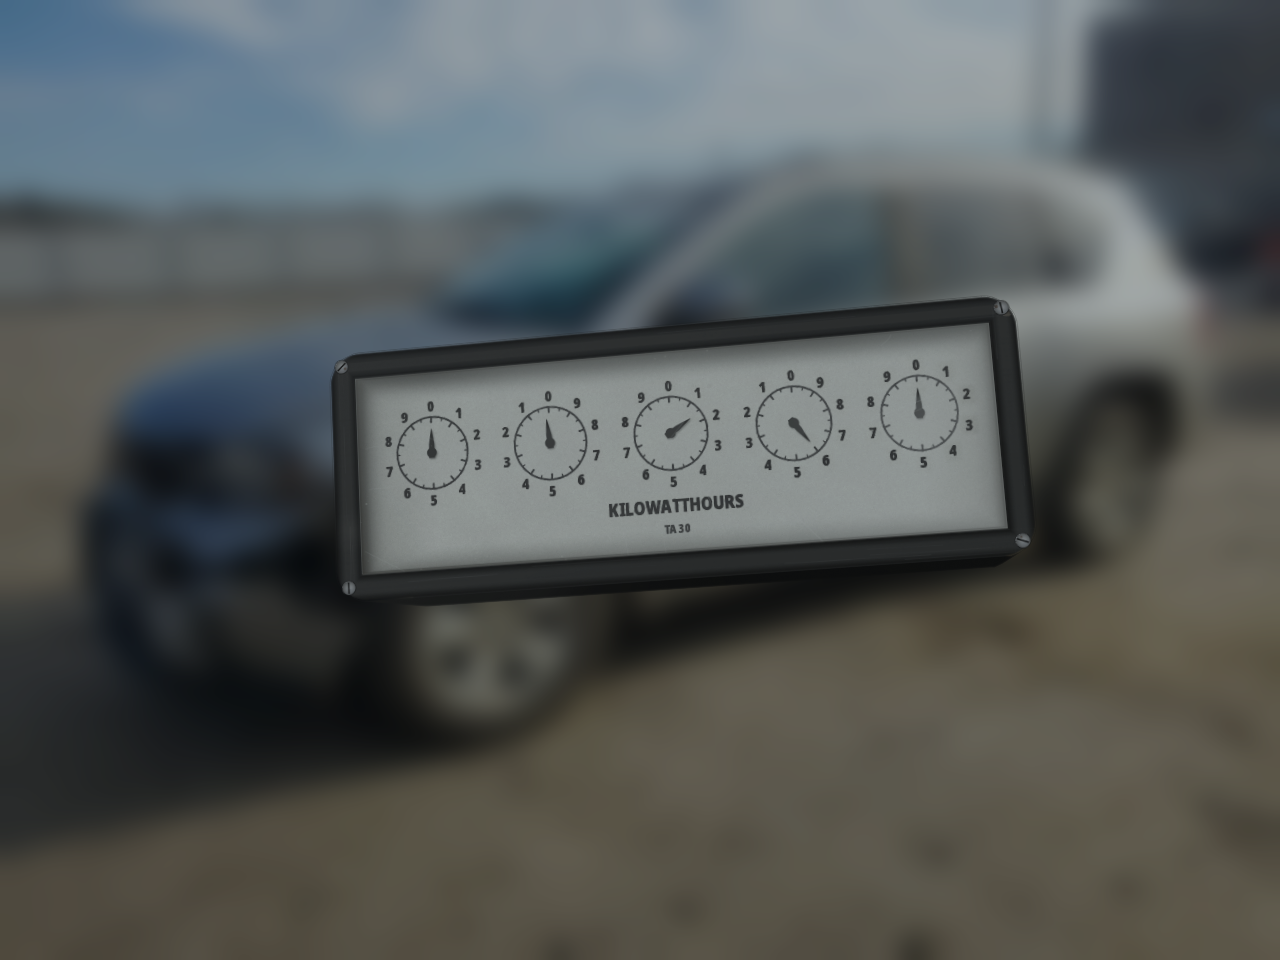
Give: 160 kWh
